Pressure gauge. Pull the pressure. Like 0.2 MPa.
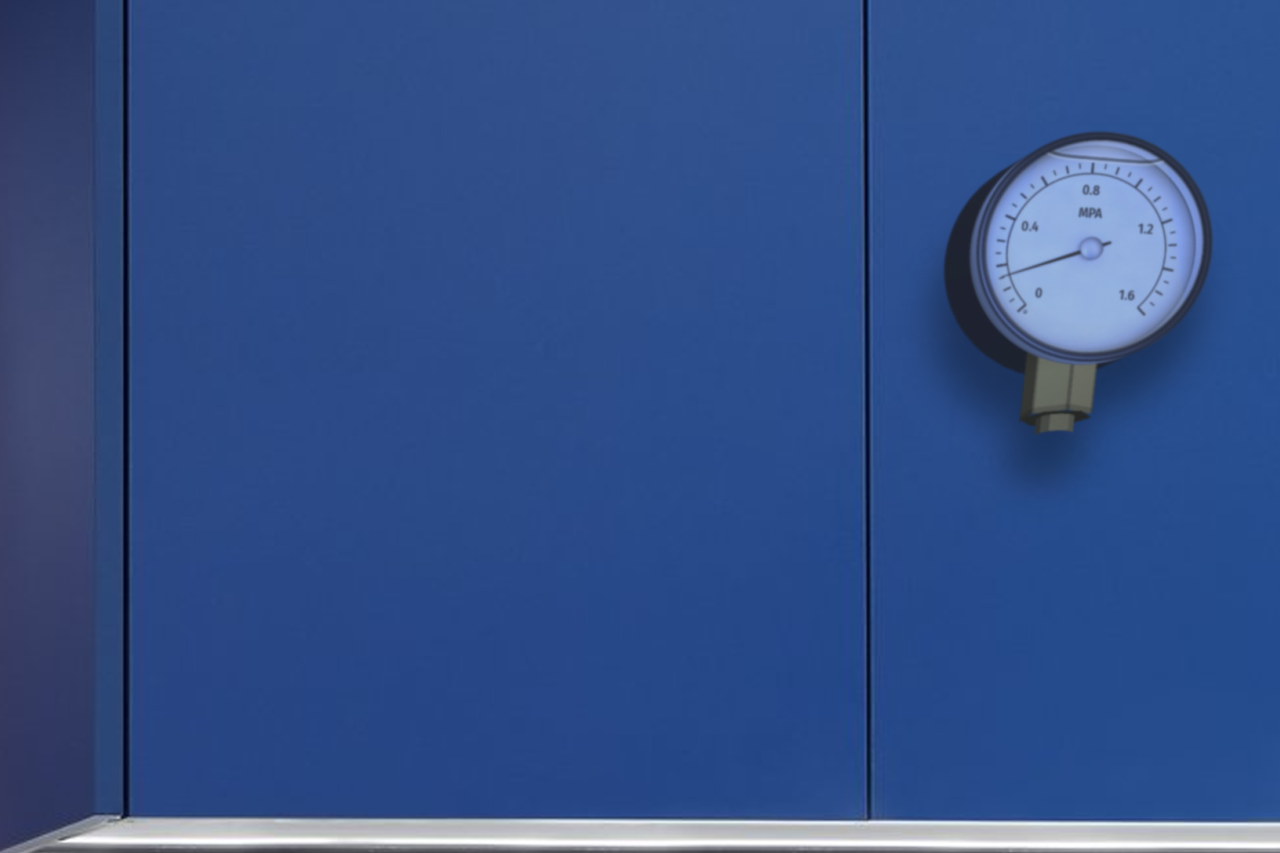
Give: 0.15 MPa
